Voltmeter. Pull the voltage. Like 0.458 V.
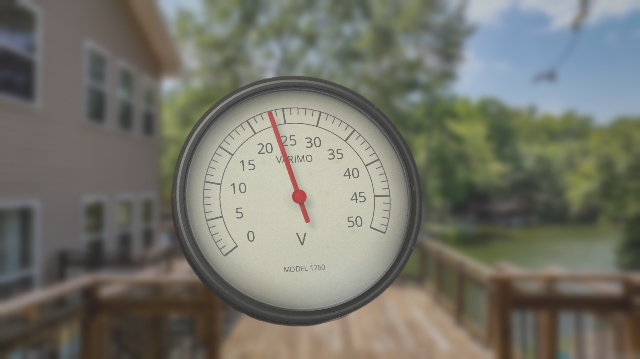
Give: 23 V
